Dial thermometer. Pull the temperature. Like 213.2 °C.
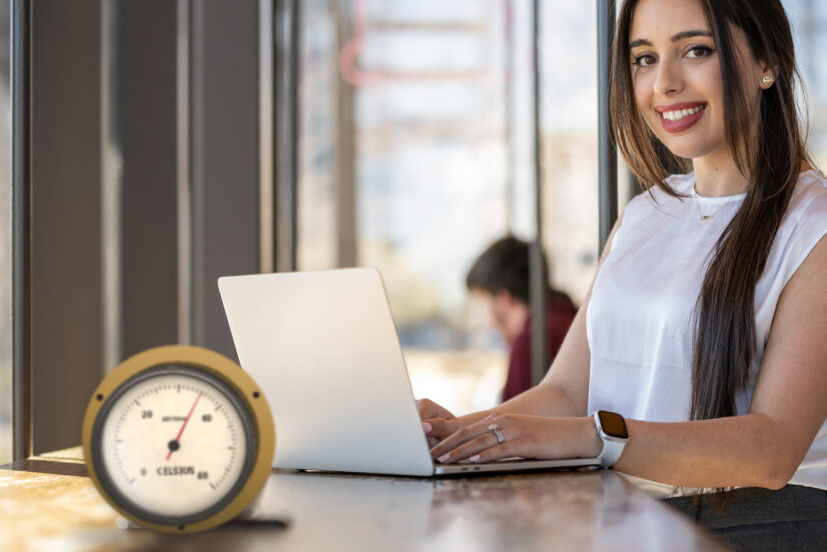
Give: 35 °C
